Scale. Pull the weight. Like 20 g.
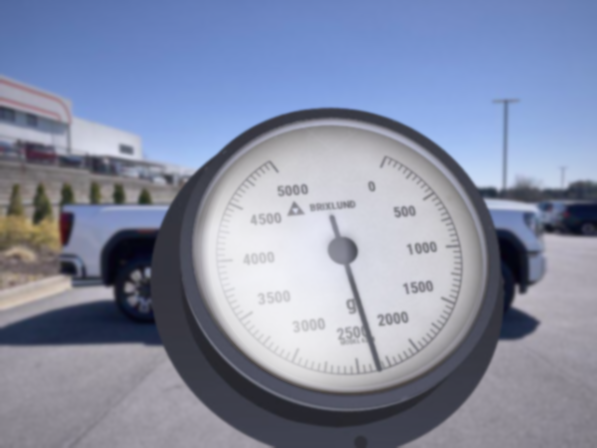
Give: 2350 g
